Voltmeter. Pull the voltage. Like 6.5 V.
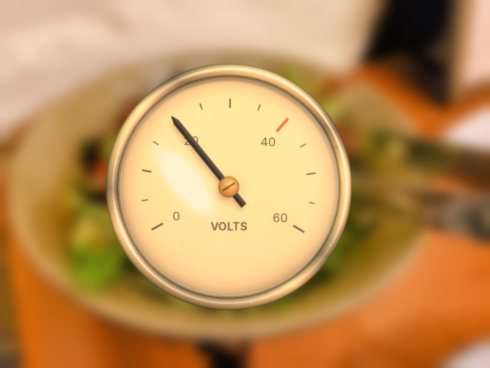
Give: 20 V
